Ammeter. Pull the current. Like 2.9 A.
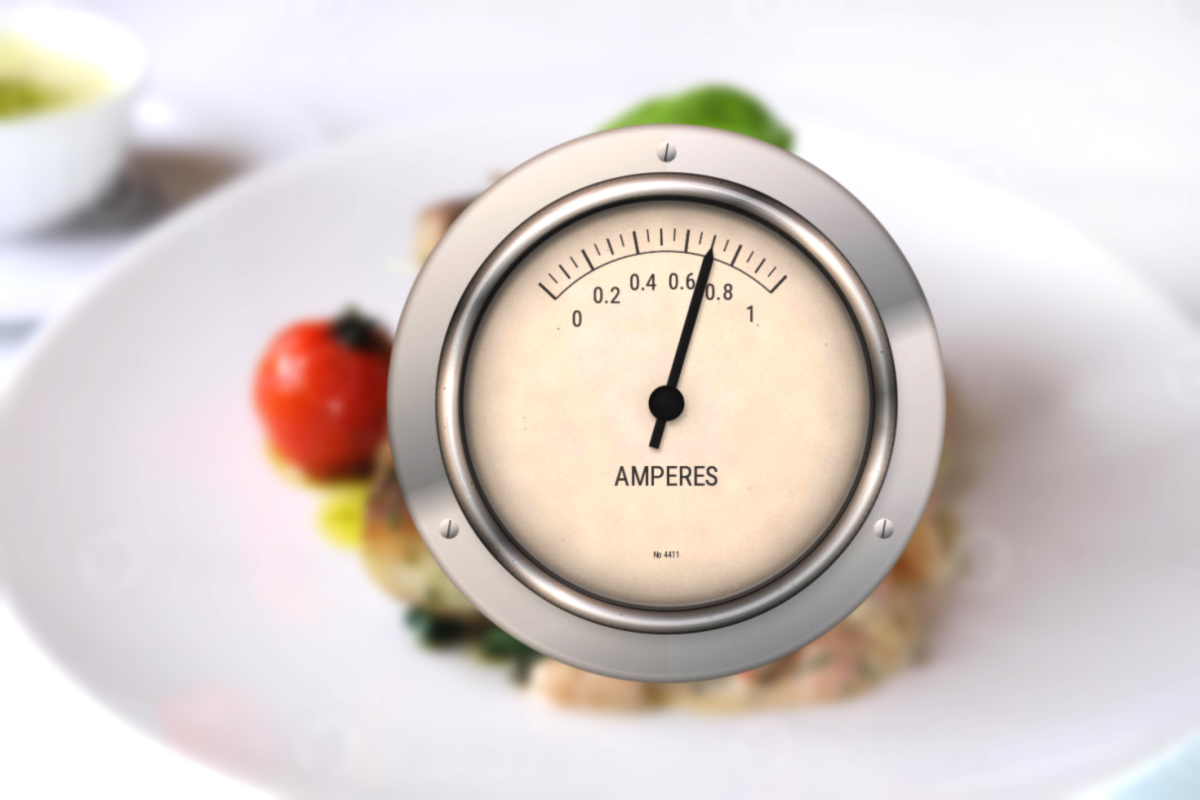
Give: 0.7 A
